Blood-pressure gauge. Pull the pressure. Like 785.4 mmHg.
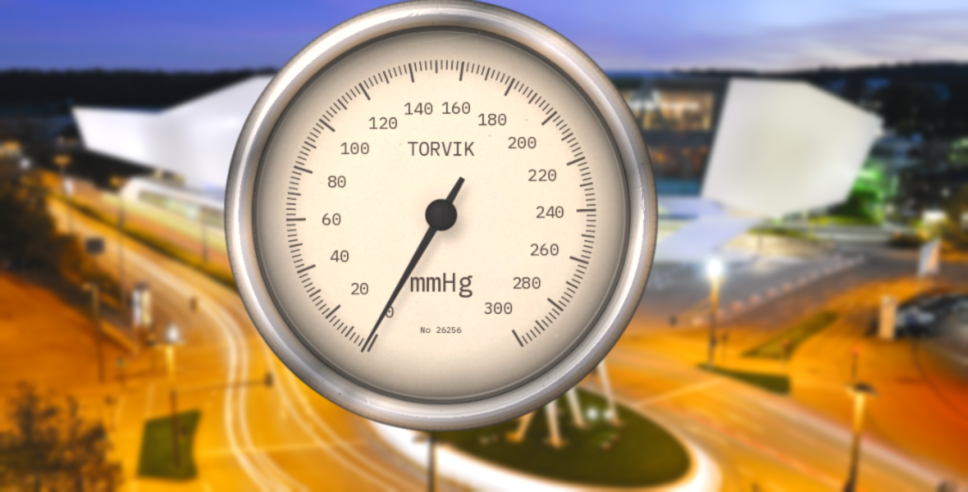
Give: 2 mmHg
